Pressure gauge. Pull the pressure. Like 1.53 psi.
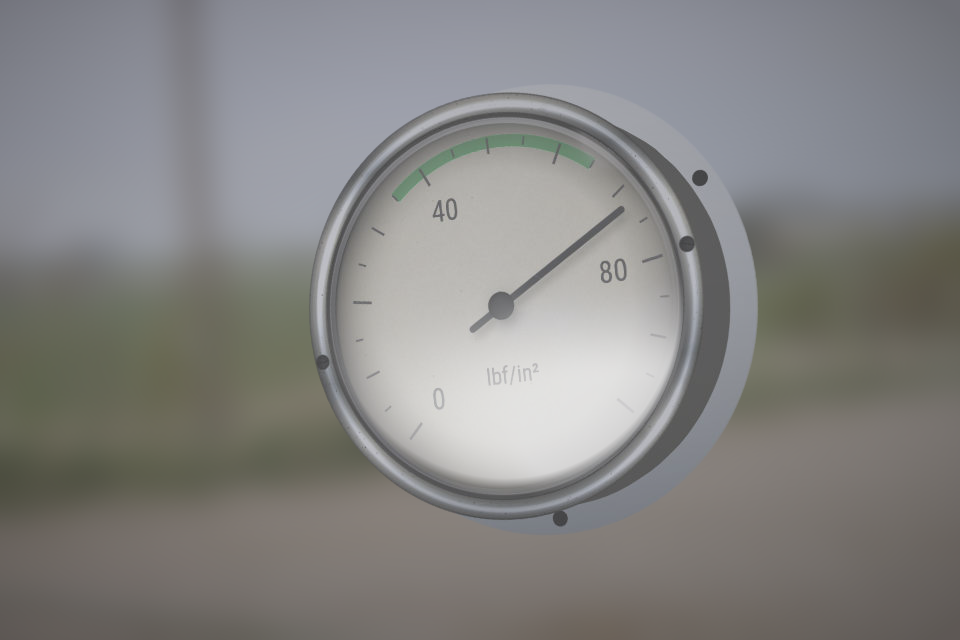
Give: 72.5 psi
